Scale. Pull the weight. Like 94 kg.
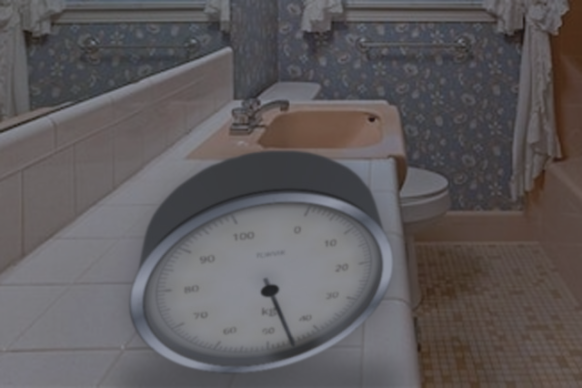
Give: 45 kg
